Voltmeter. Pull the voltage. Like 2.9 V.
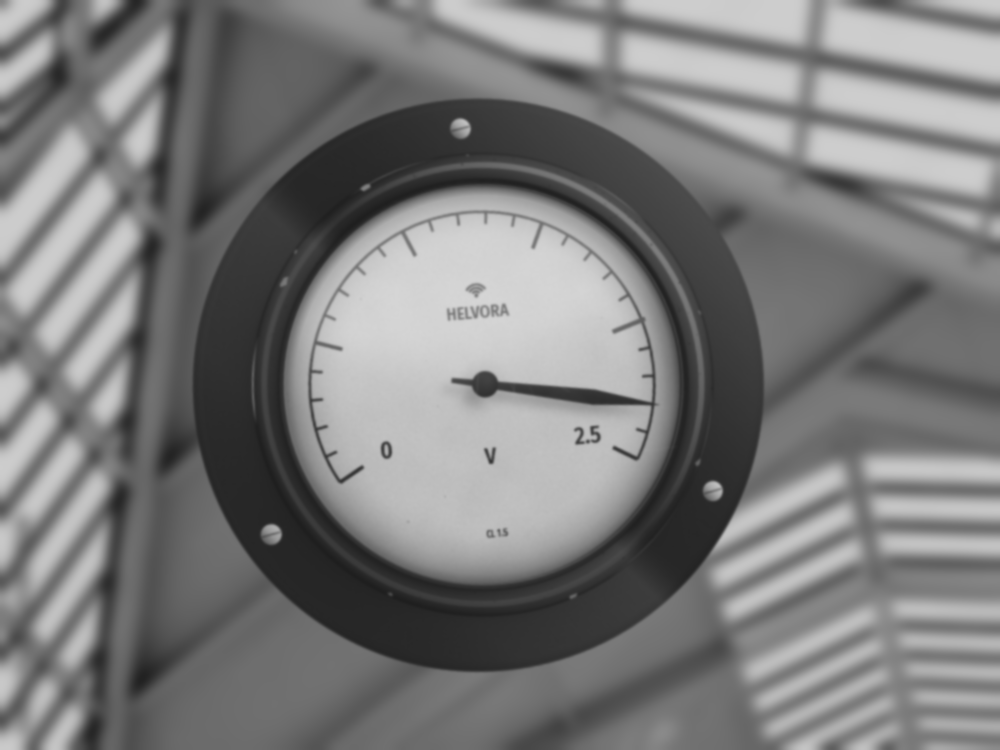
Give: 2.3 V
